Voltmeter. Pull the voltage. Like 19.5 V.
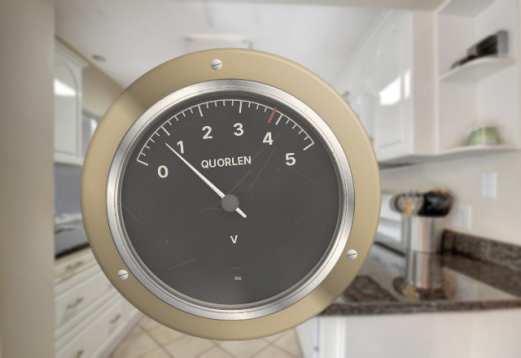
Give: 0.8 V
